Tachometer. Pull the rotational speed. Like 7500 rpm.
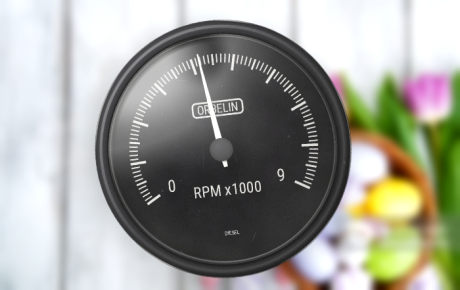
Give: 4200 rpm
